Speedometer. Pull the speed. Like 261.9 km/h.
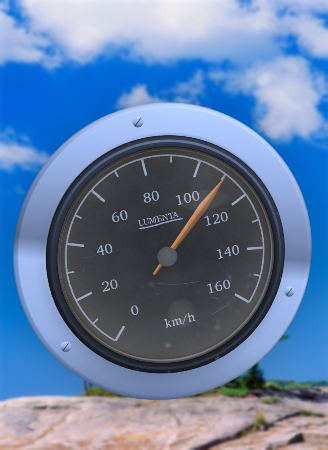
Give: 110 km/h
